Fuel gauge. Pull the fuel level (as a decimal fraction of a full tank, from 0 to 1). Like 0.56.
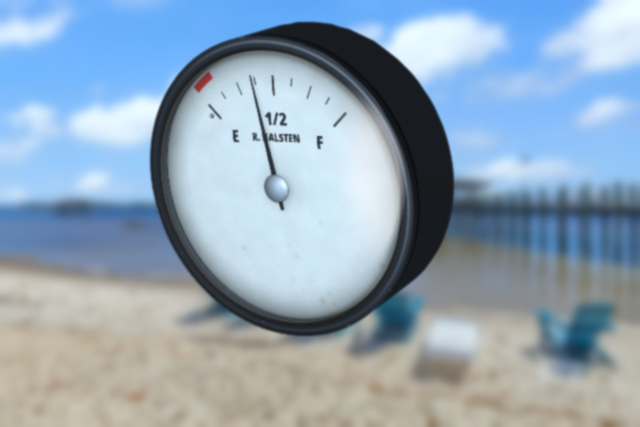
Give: 0.375
